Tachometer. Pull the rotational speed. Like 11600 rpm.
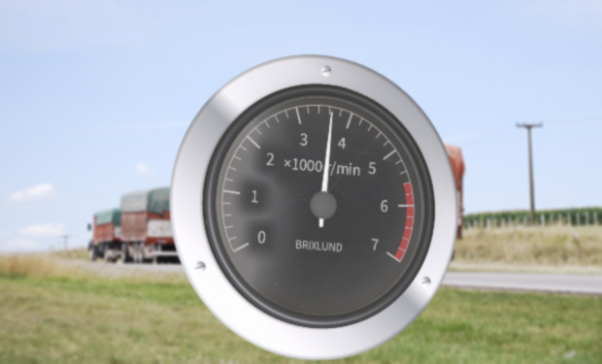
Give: 3600 rpm
